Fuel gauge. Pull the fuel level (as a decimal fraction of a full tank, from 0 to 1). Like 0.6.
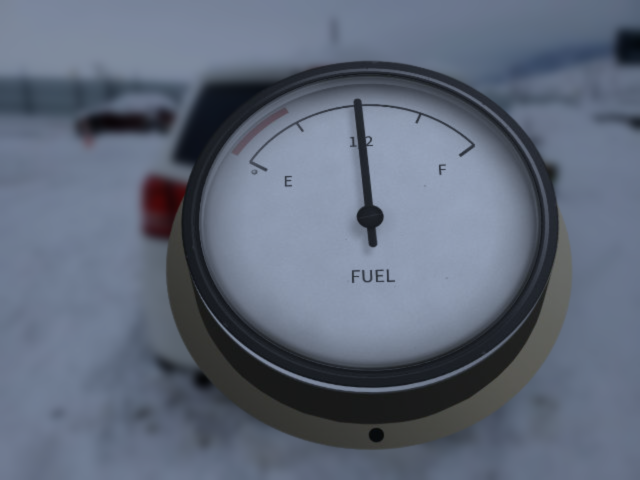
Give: 0.5
